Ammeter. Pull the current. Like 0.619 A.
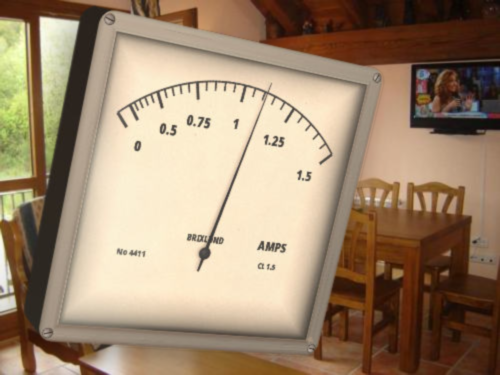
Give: 1.1 A
